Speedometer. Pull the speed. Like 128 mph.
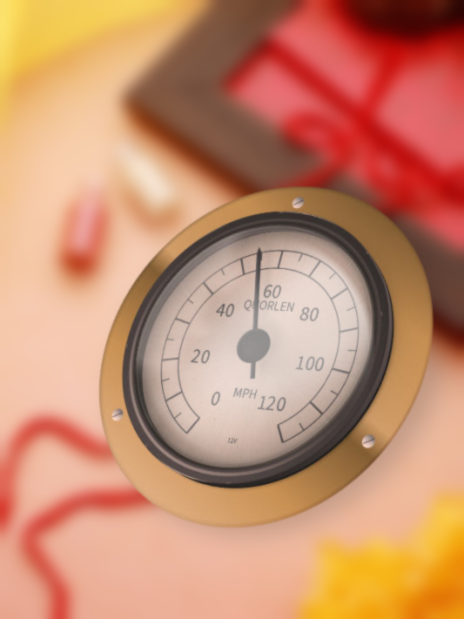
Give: 55 mph
